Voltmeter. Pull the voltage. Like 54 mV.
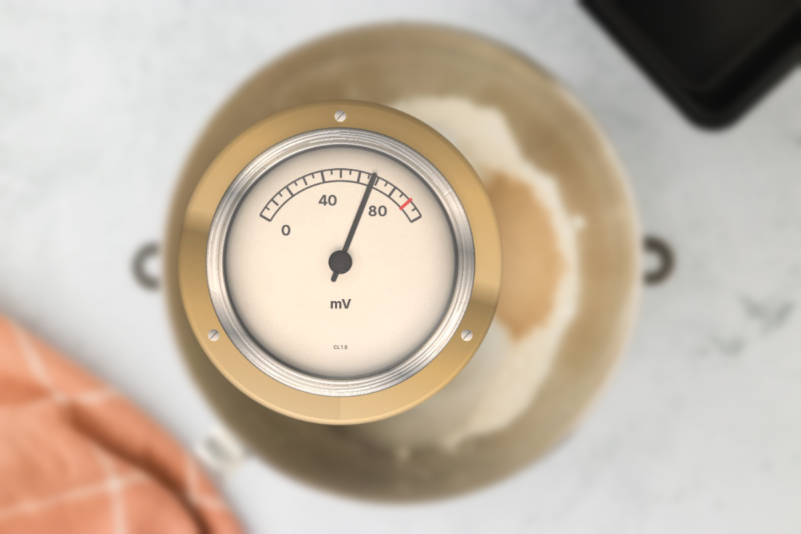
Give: 67.5 mV
